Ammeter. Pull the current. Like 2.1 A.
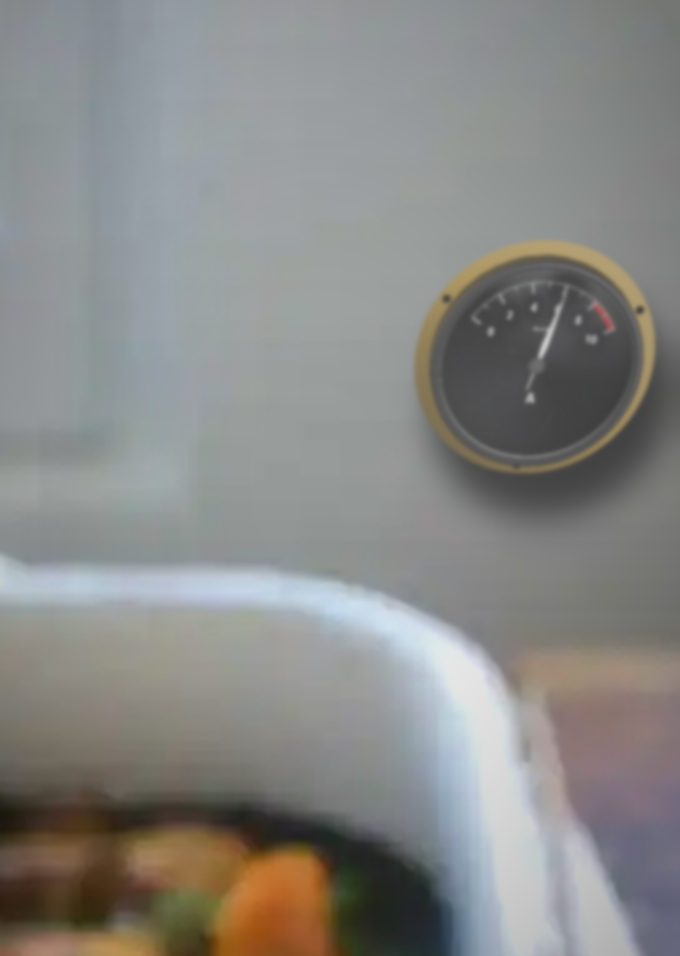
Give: 6 A
